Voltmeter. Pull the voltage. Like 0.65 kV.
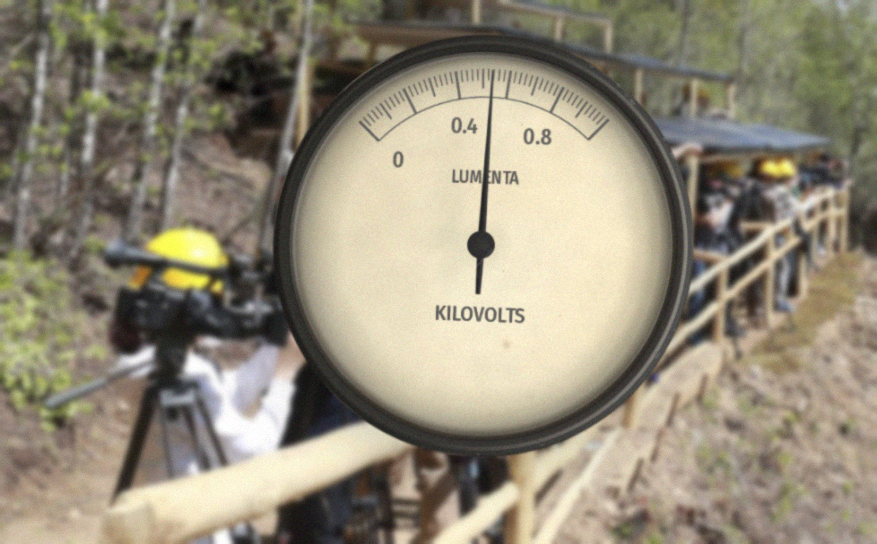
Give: 0.54 kV
